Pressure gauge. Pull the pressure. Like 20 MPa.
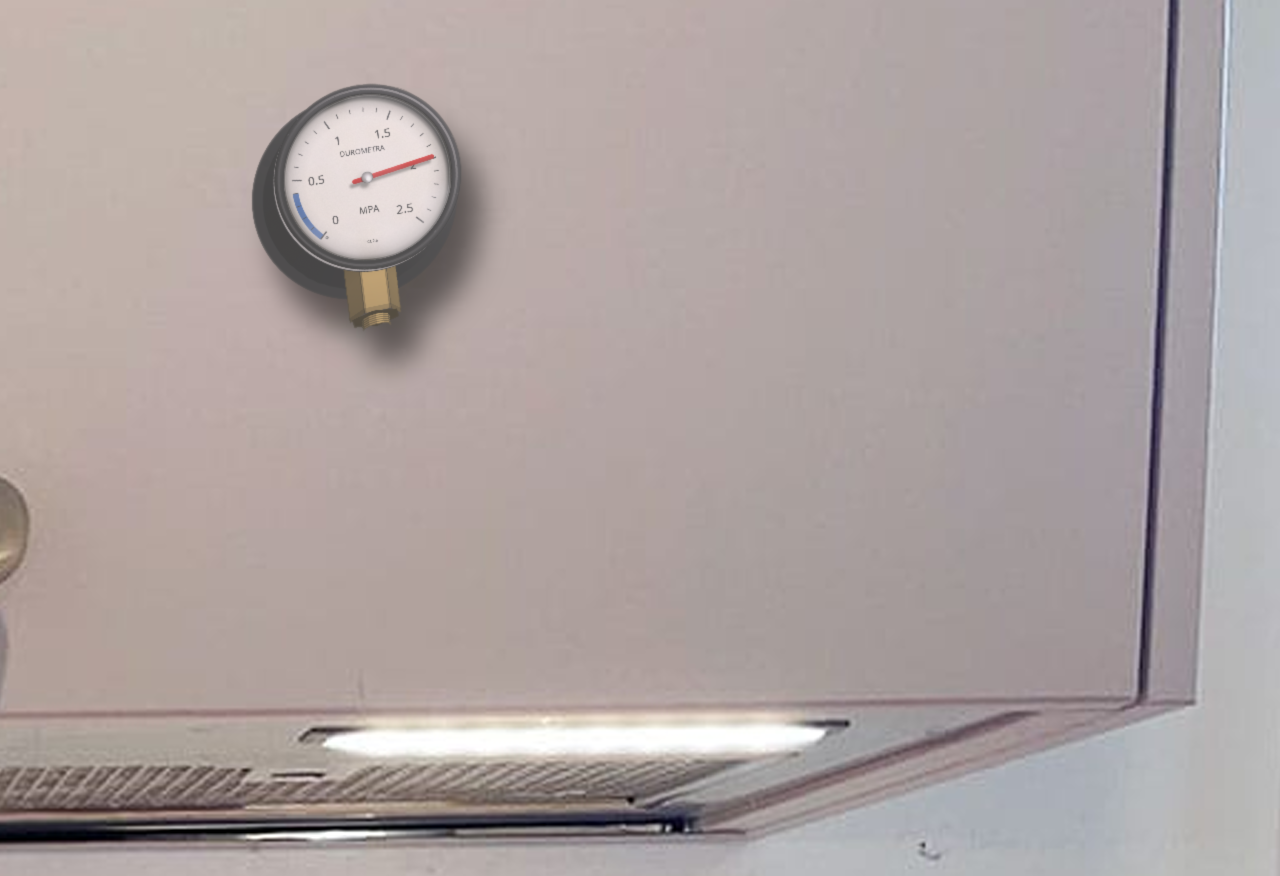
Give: 2 MPa
